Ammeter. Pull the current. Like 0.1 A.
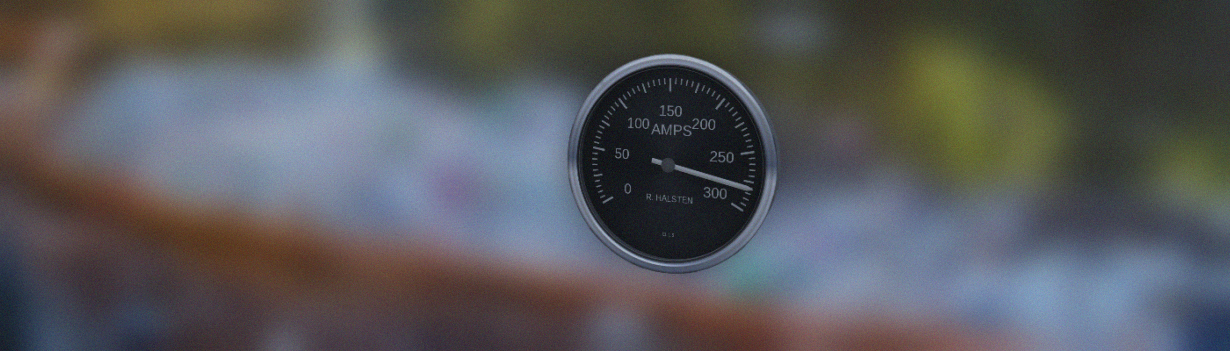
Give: 280 A
